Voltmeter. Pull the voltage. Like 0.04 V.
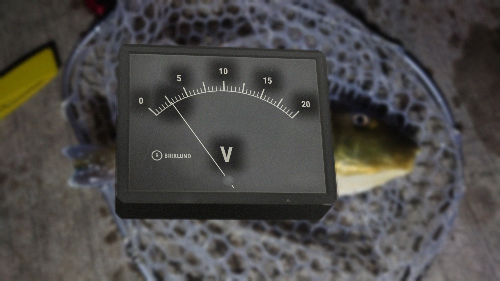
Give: 2.5 V
